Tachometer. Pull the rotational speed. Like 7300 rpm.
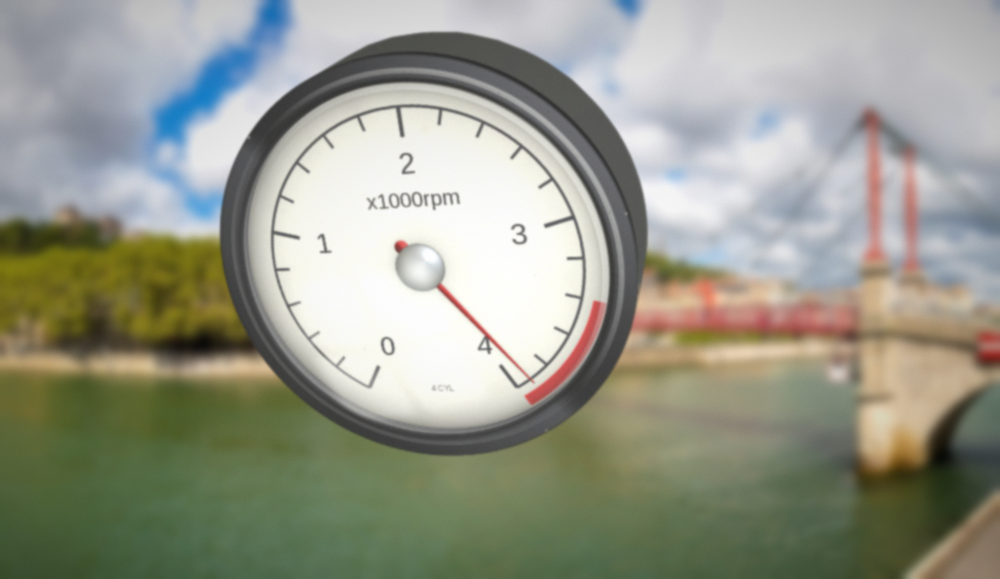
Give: 3900 rpm
